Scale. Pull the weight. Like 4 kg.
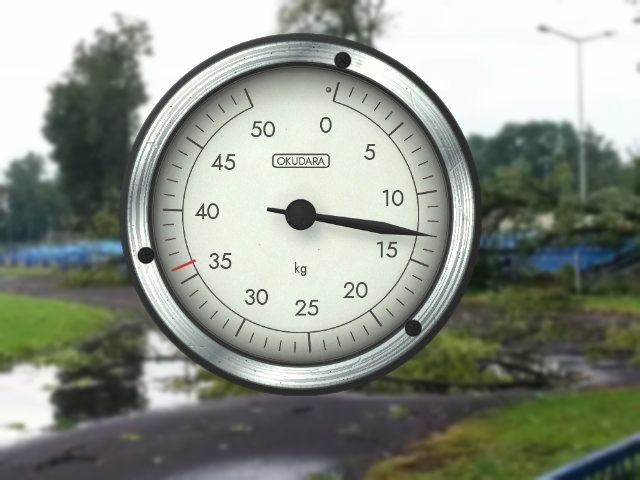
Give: 13 kg
